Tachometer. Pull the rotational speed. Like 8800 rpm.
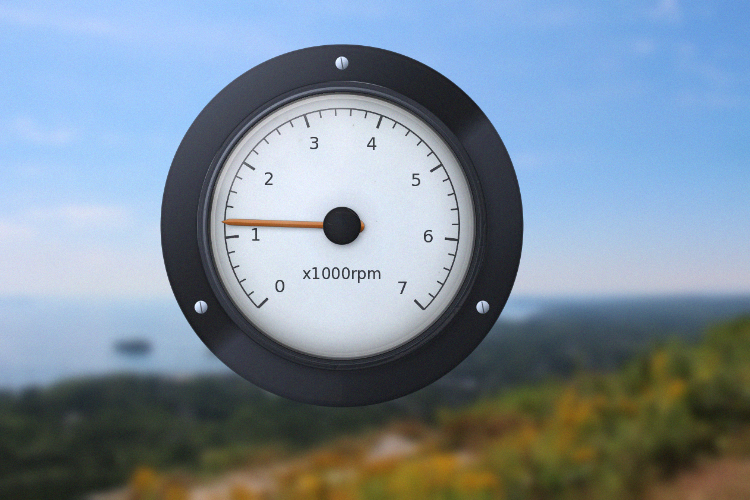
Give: 1200 rpm
